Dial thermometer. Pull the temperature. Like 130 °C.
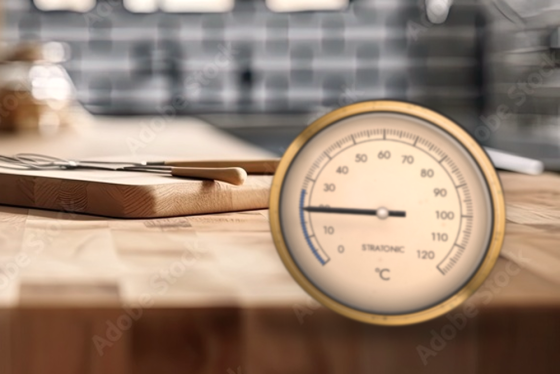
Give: 20 °C
